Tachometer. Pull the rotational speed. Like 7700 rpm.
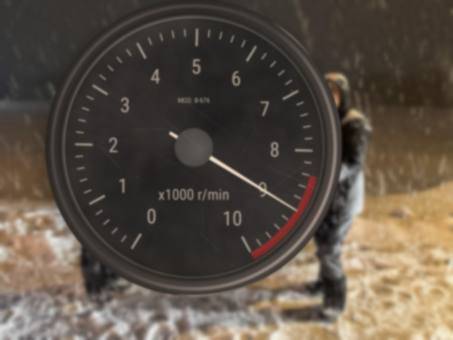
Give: 9000 rpm
